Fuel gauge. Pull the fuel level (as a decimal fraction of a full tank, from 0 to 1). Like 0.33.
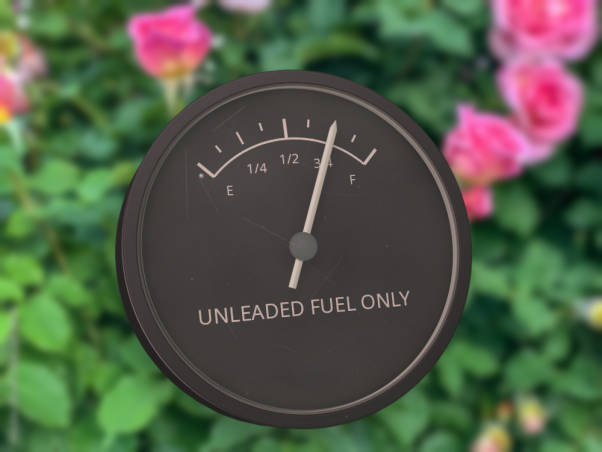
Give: 0.75
